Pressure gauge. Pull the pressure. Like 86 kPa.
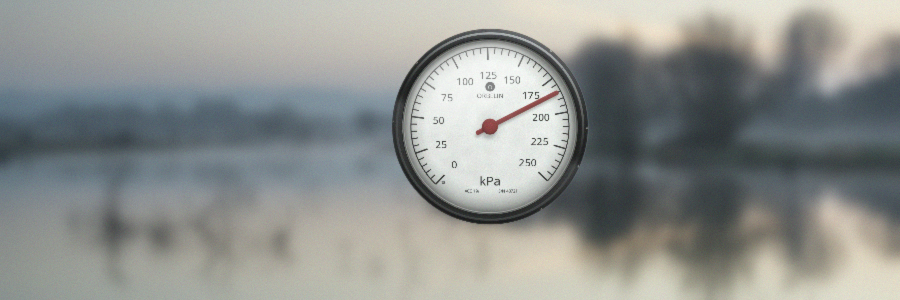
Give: 185 kPa
